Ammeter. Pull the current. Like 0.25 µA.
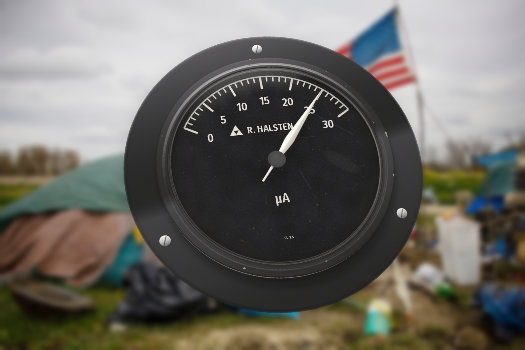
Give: 25 µA
